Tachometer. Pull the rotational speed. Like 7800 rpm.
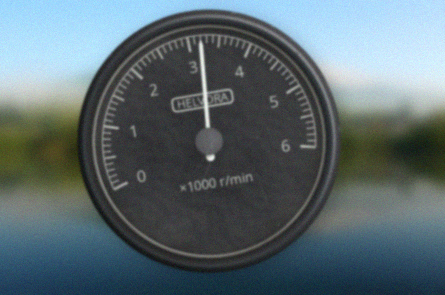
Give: 3200 rpm
